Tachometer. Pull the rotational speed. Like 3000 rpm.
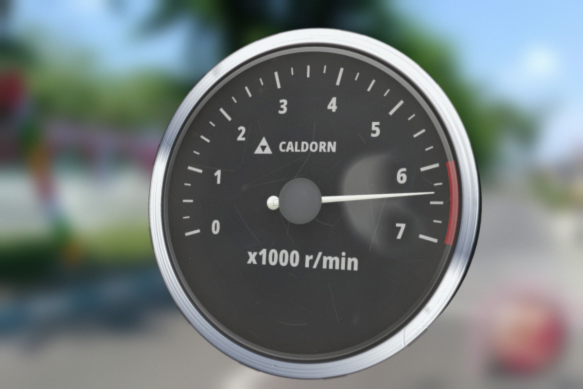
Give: 6375 rpm
